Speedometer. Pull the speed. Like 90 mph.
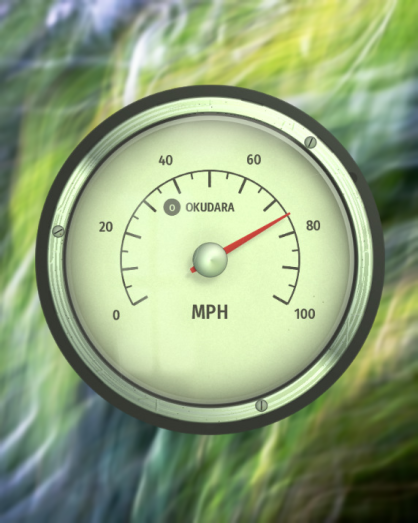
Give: 75 mph
